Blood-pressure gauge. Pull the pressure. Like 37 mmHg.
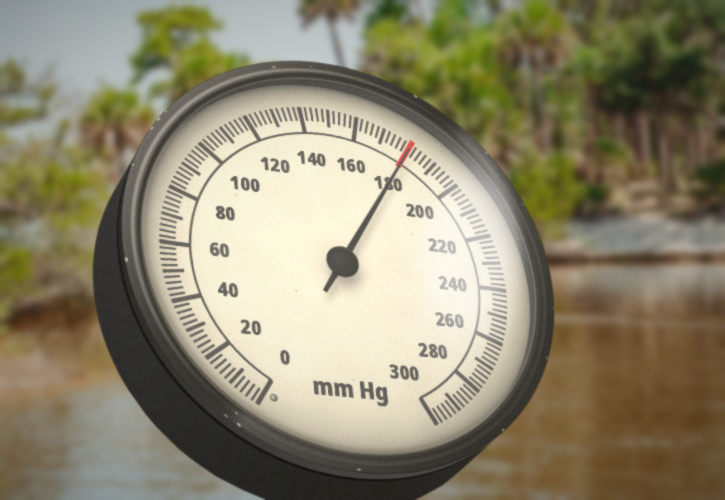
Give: 180 mmHg
